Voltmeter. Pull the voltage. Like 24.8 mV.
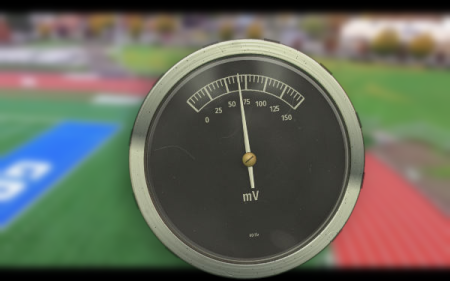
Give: 65 mV
